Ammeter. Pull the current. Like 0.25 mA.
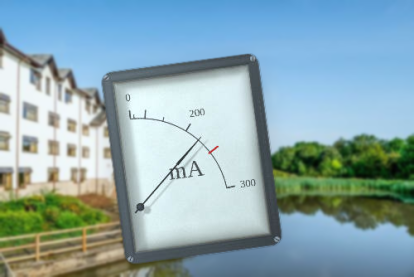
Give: 225 mA
